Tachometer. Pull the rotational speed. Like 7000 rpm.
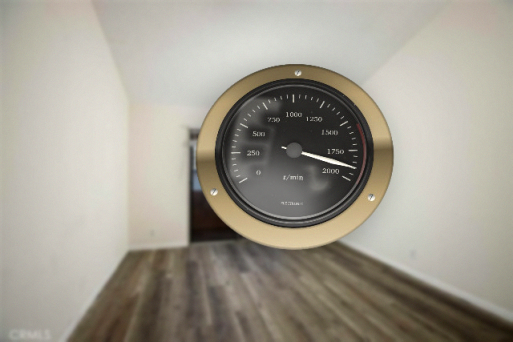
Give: 1900 rpm
